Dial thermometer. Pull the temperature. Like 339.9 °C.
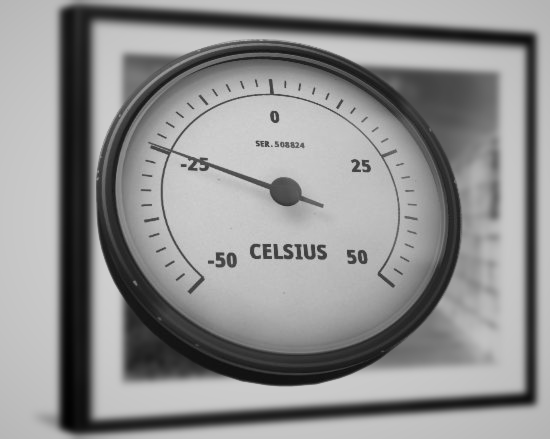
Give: -25 °C
